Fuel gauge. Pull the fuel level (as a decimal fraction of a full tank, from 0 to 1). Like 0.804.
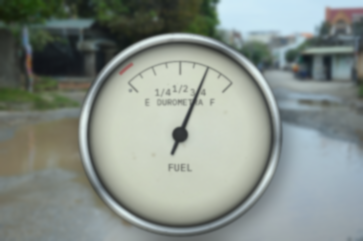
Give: 0.75
